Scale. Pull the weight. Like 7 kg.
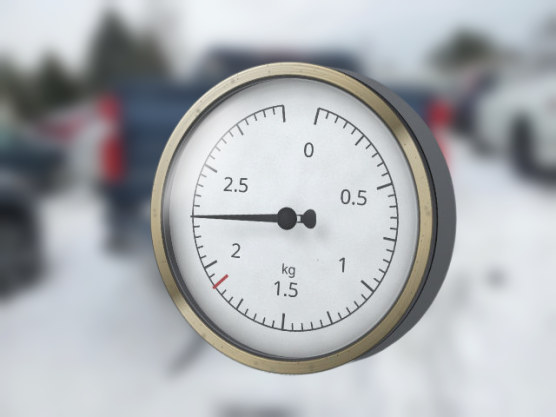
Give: 2.25 kg
